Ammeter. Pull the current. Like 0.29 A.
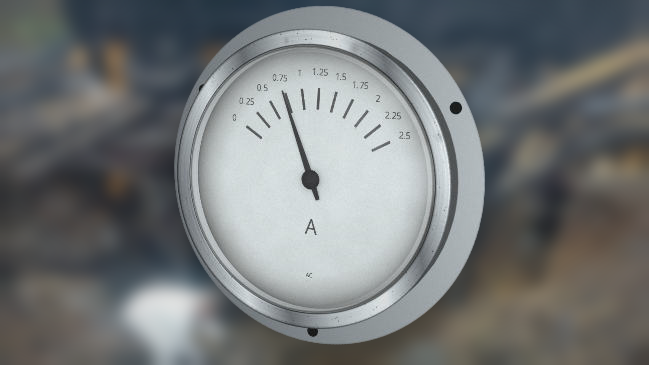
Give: 0.75 A
